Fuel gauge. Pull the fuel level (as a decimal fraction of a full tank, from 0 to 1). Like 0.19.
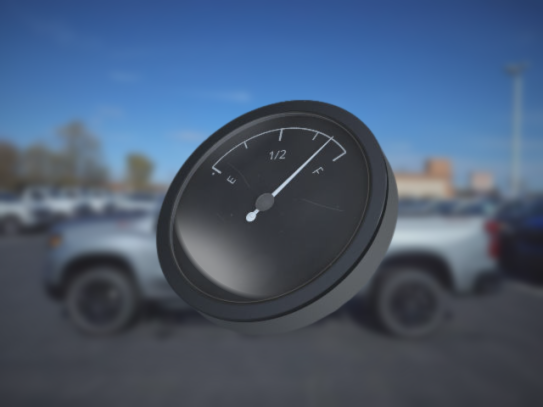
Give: 0.875
